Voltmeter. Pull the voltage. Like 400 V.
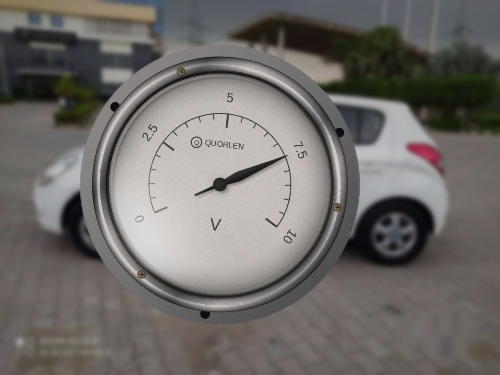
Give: 7.5 V
